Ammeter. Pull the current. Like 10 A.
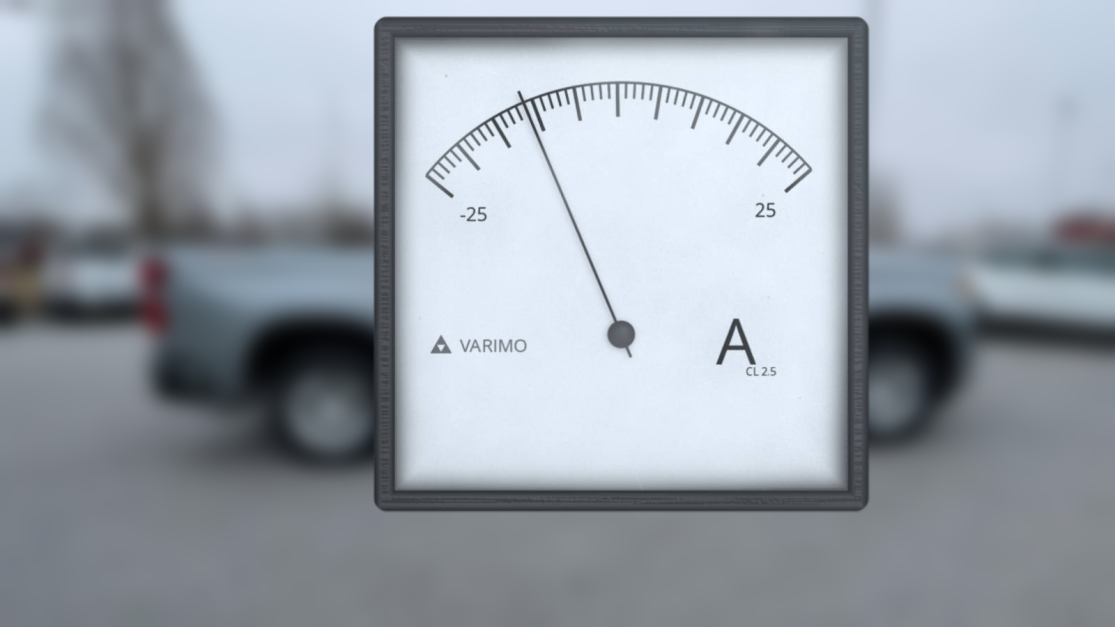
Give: -11 A
